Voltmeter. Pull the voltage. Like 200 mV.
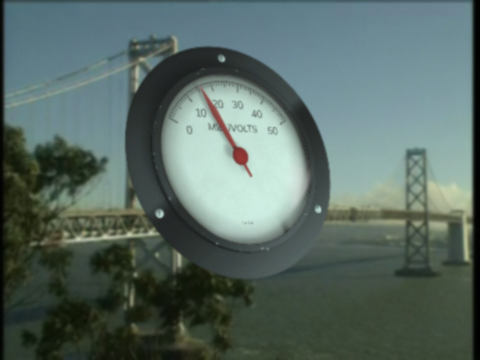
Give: 15 mV
